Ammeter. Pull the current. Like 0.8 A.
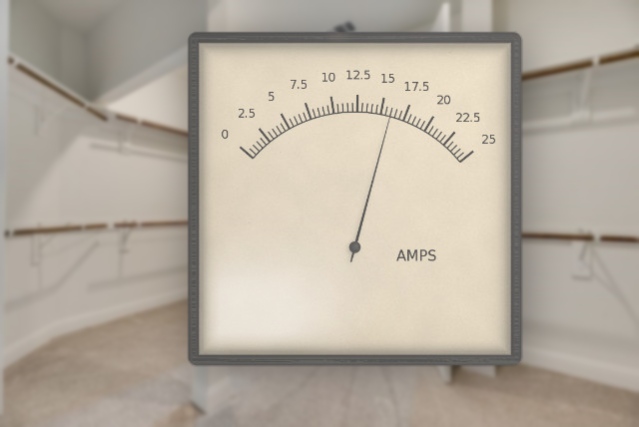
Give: 16 A
